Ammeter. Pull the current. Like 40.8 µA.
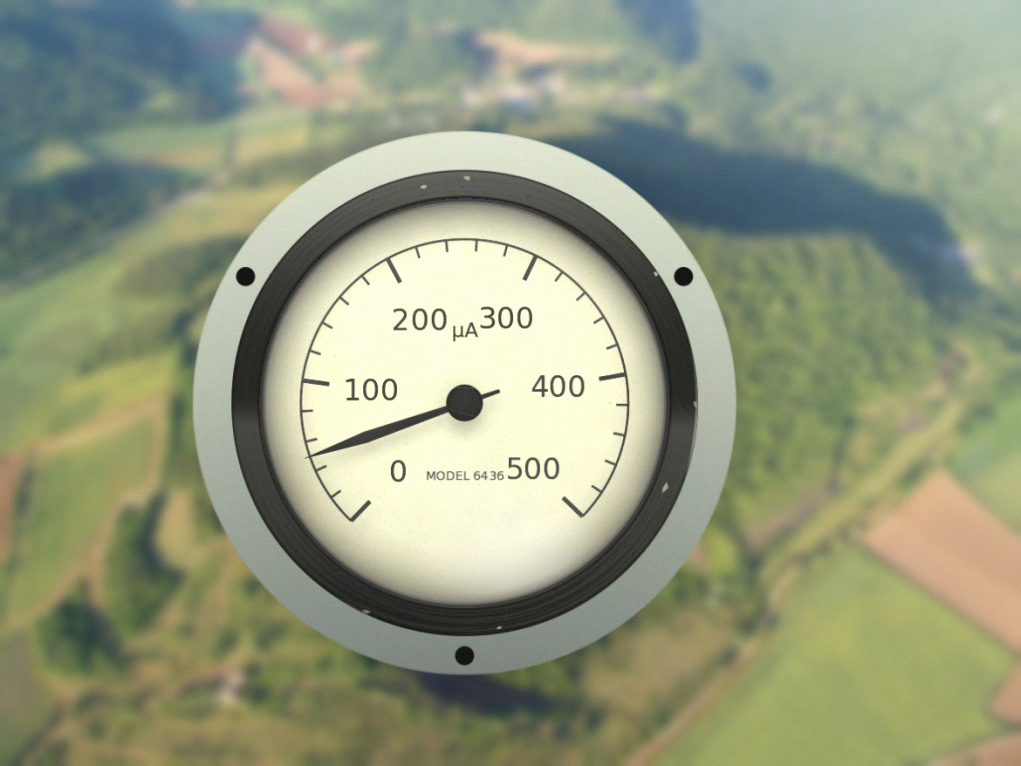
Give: 50 µA
